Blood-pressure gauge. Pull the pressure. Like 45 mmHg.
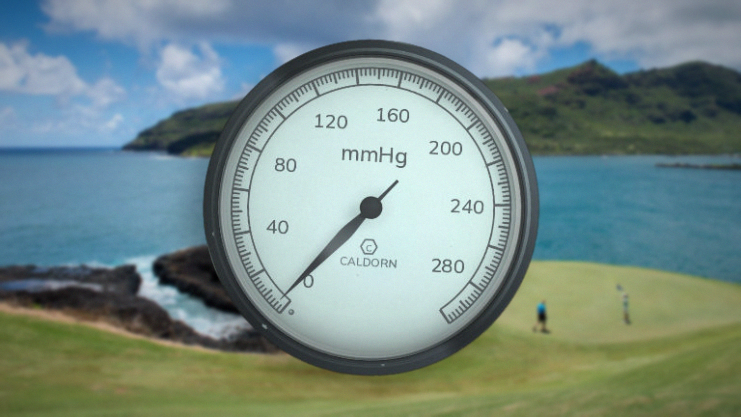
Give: 4 mmHg
